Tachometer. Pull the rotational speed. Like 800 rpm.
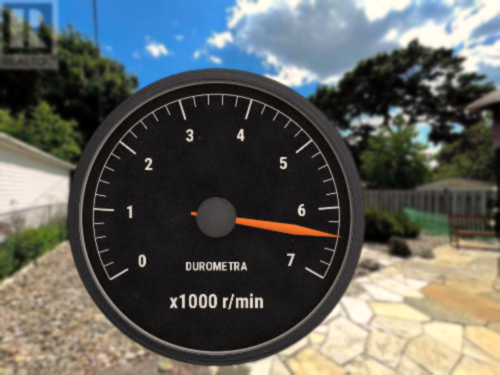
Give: 6400 rpm
